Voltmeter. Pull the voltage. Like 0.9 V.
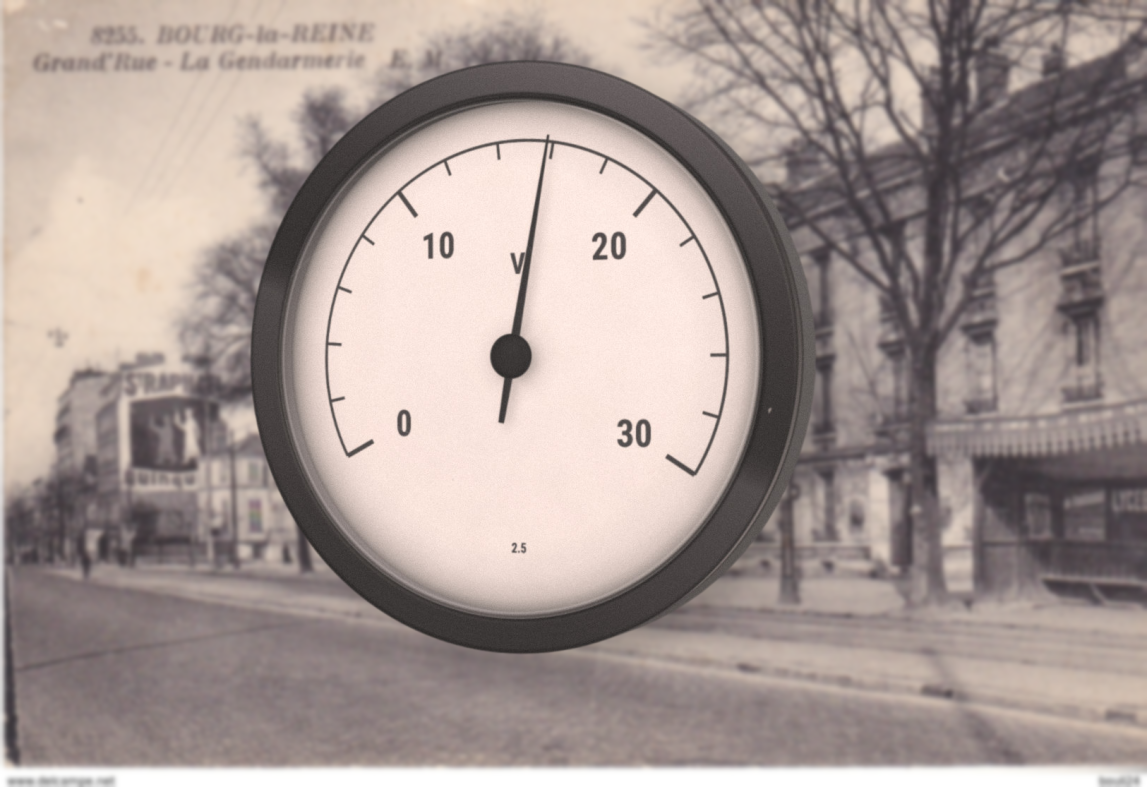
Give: 16 V
